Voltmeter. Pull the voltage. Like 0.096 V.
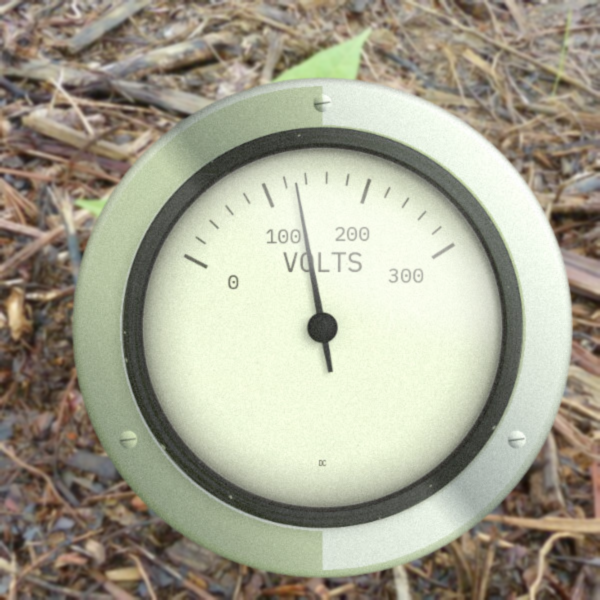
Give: 130 V
